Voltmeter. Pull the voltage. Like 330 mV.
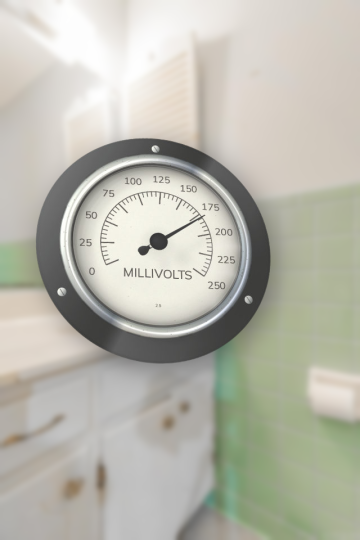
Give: 180 mV
